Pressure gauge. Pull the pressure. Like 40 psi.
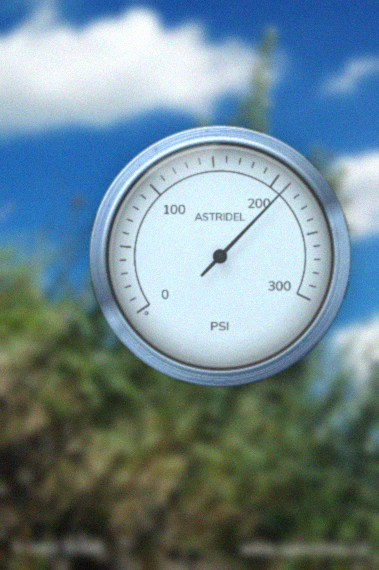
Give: 210 psi
